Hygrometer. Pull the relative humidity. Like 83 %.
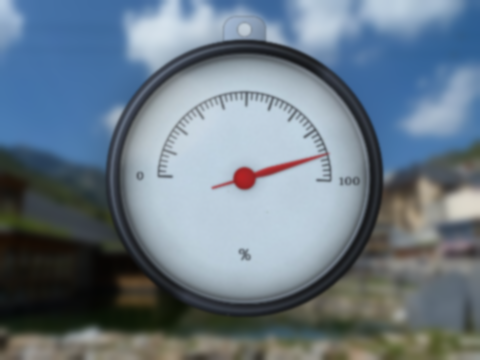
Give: 90 %
